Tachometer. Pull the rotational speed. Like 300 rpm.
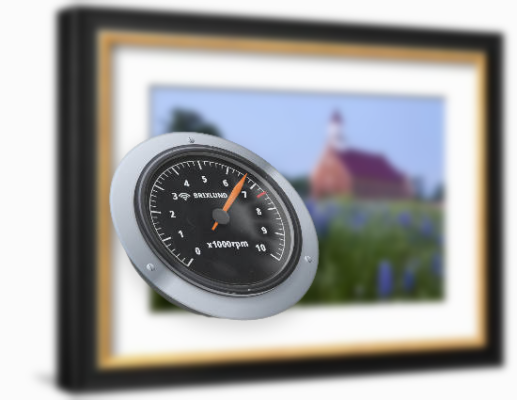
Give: 6600 rpm
